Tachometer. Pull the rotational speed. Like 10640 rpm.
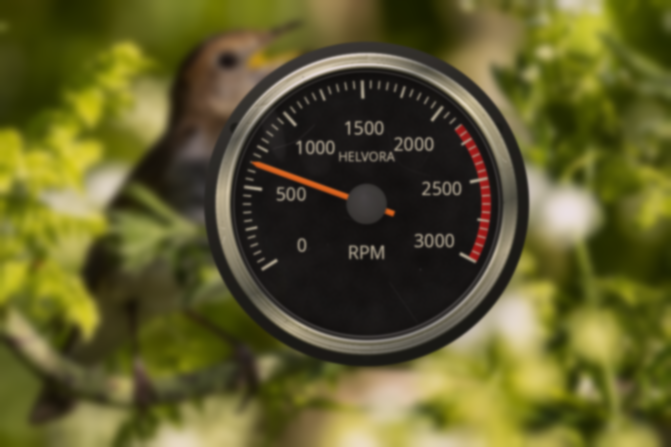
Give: 650 rpm
